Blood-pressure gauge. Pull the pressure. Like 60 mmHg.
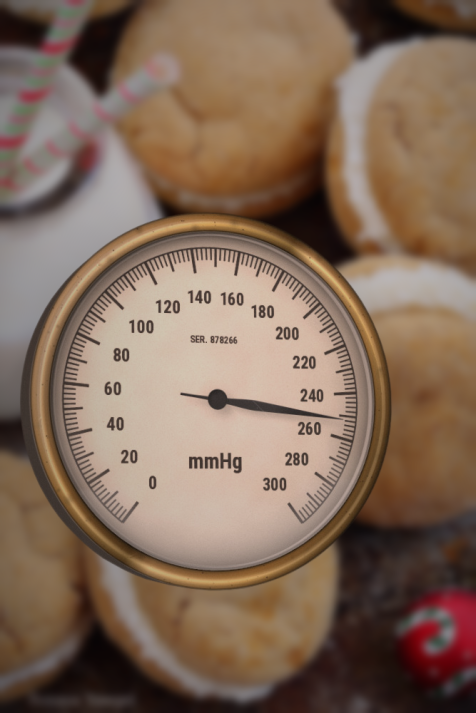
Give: 252 mmHg
